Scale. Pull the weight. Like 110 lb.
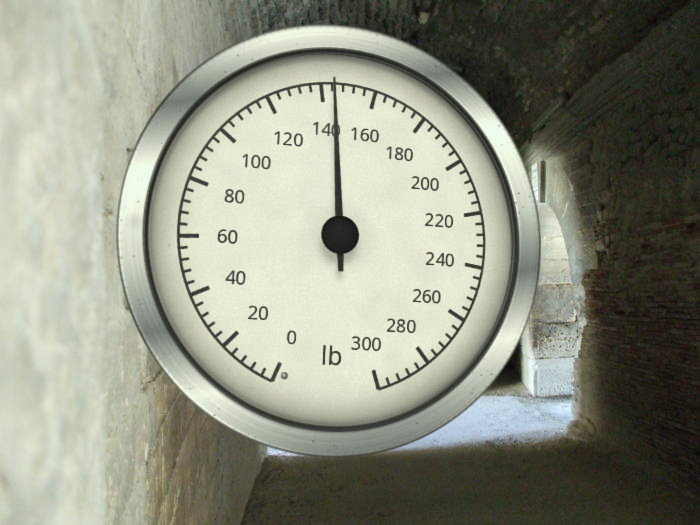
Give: 144 lb
